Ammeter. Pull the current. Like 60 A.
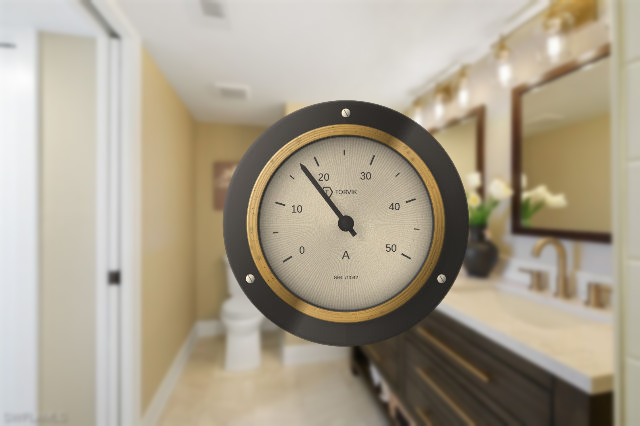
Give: 17.5 A
